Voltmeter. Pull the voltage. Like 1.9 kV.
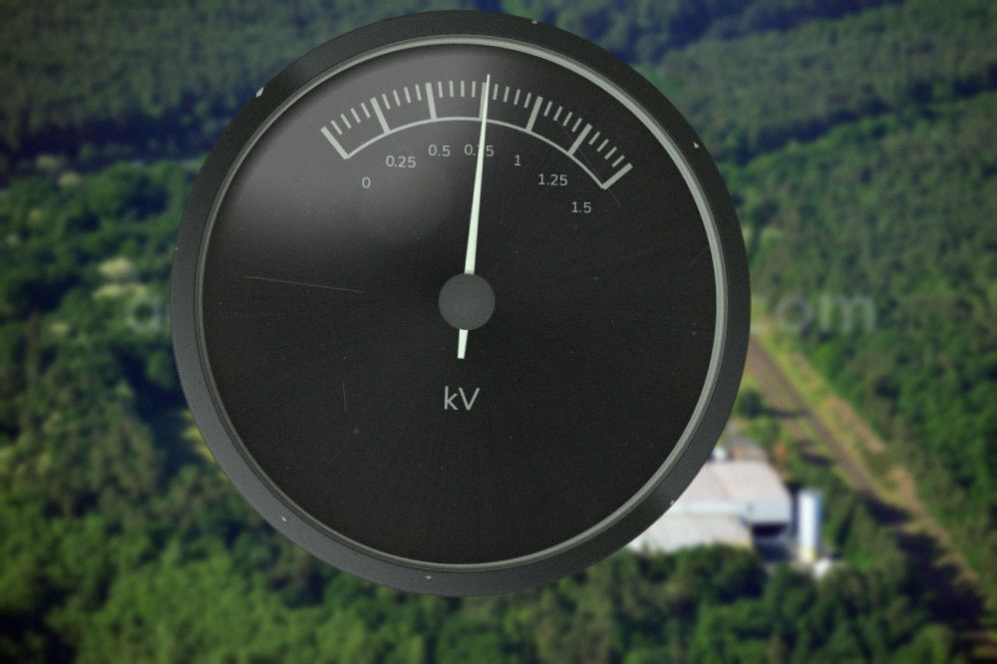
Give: 0.75 kV
